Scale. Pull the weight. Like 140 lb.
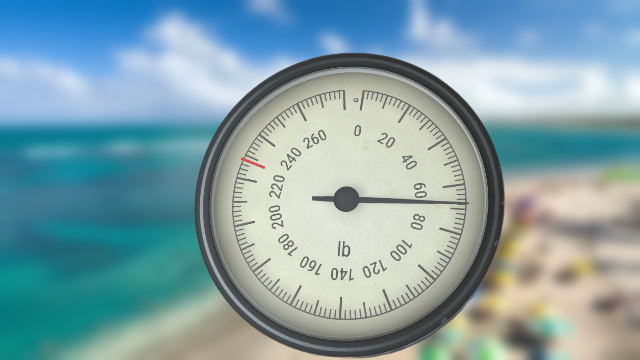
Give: 68 lb
